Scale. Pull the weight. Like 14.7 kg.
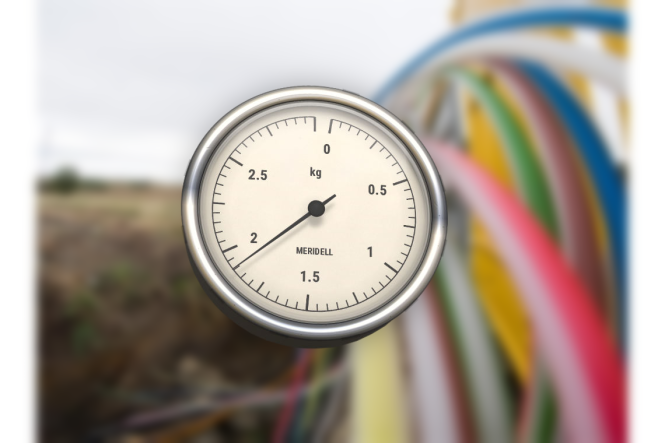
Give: 1.9 kg
